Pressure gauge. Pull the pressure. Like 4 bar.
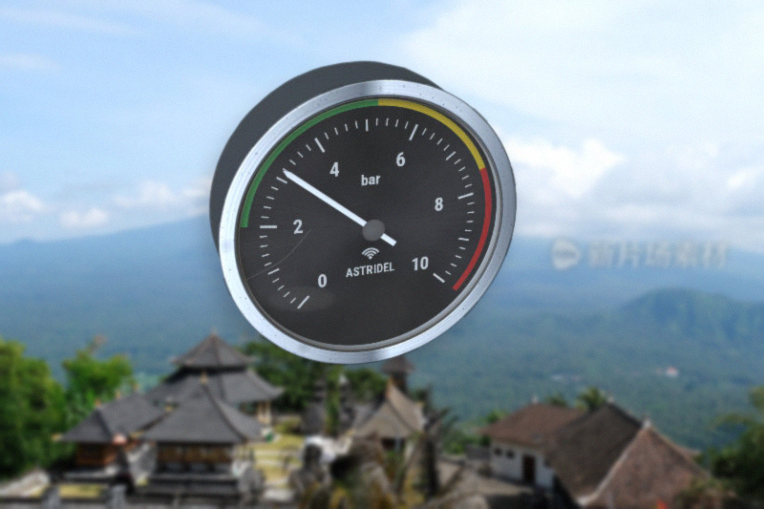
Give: 3.2 bar
